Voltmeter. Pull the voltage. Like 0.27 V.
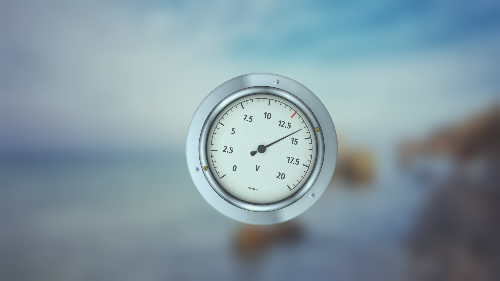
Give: 14 V
